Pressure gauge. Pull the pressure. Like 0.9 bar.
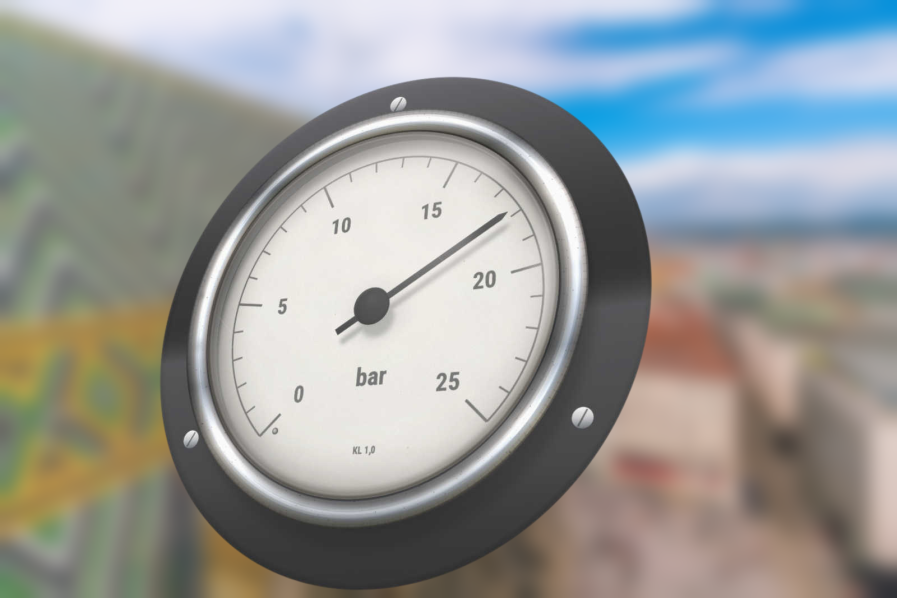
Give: 18 bar
